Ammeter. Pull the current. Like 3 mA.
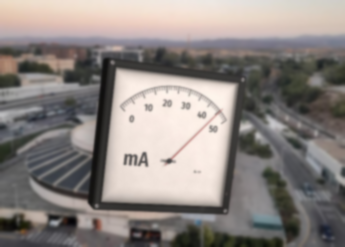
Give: 45 mA
